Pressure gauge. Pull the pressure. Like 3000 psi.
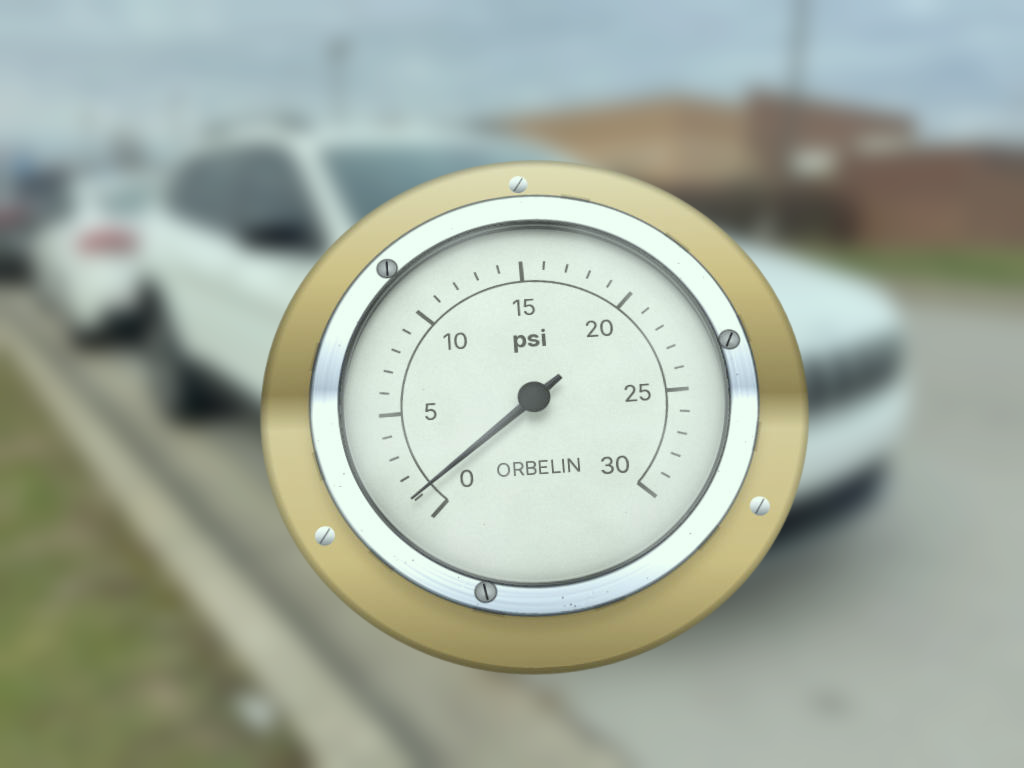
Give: 1 psi
